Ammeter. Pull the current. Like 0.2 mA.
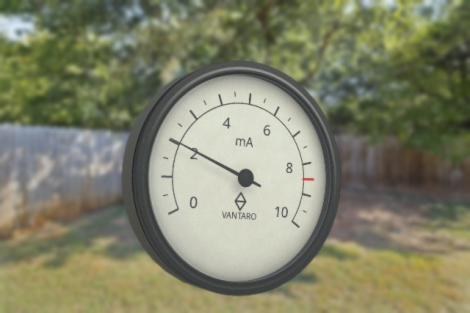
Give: 2 mA
